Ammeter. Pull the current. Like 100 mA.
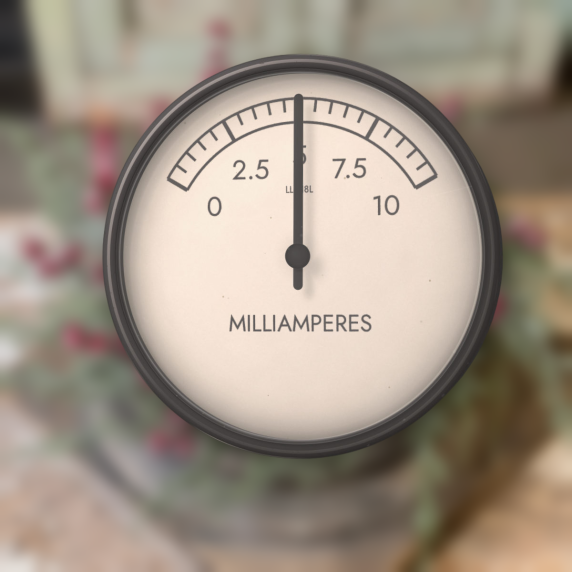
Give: 5 mA
